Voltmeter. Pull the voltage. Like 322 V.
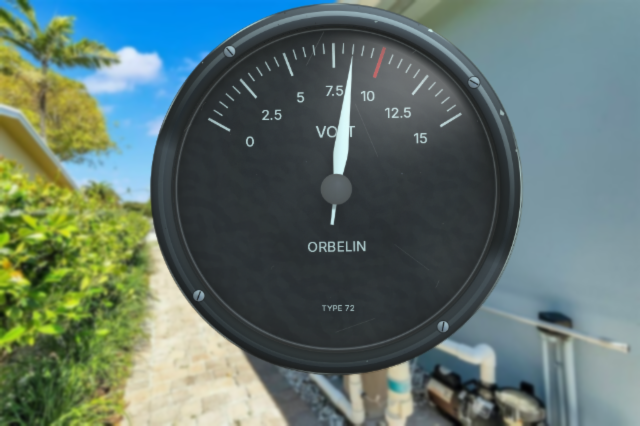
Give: 8.5 V
